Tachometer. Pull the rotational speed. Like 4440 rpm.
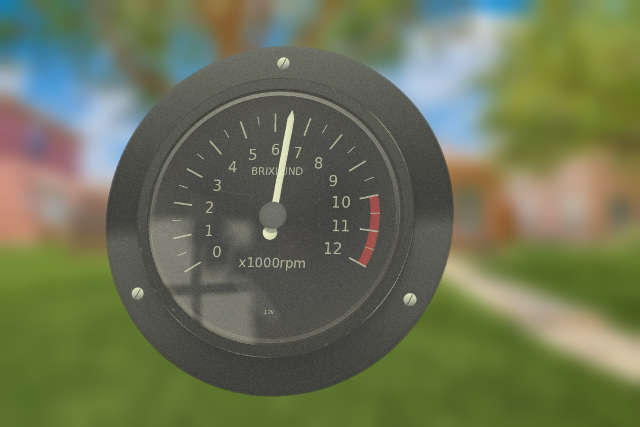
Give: 6500 rpm
